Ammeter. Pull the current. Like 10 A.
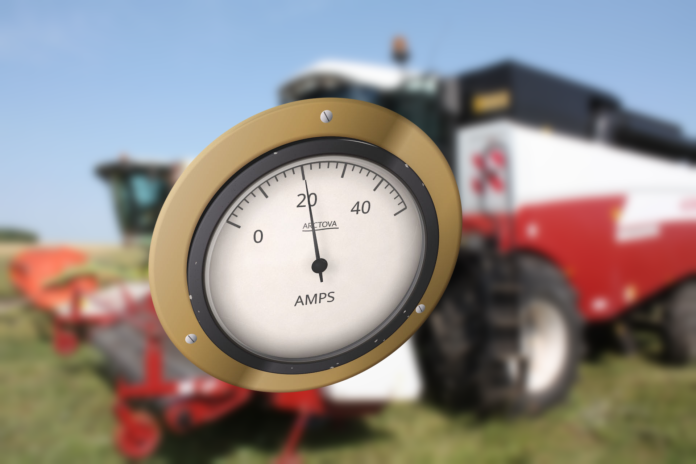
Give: 20 A
